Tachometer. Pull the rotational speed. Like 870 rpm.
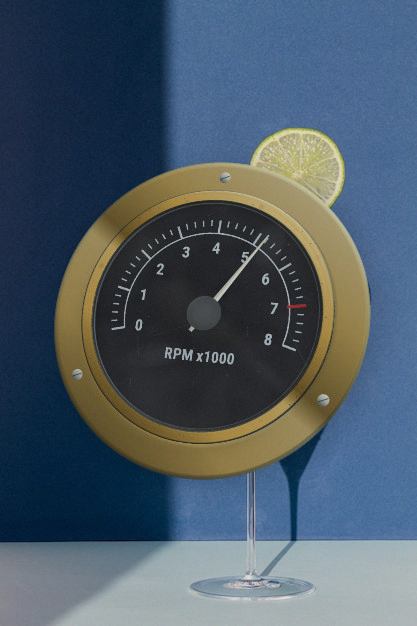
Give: 5200 rpm
